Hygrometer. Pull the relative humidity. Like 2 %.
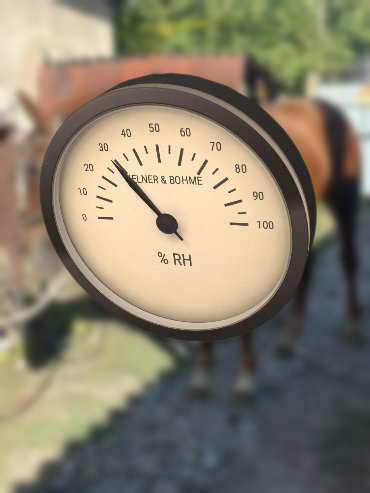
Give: 30 %
